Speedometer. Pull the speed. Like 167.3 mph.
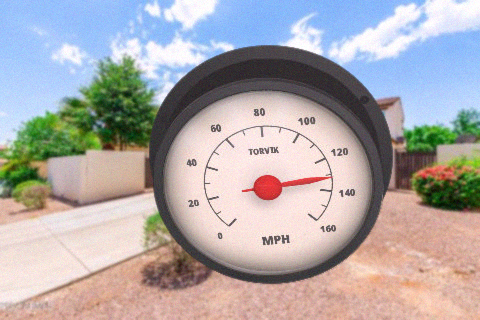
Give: 130 mph
